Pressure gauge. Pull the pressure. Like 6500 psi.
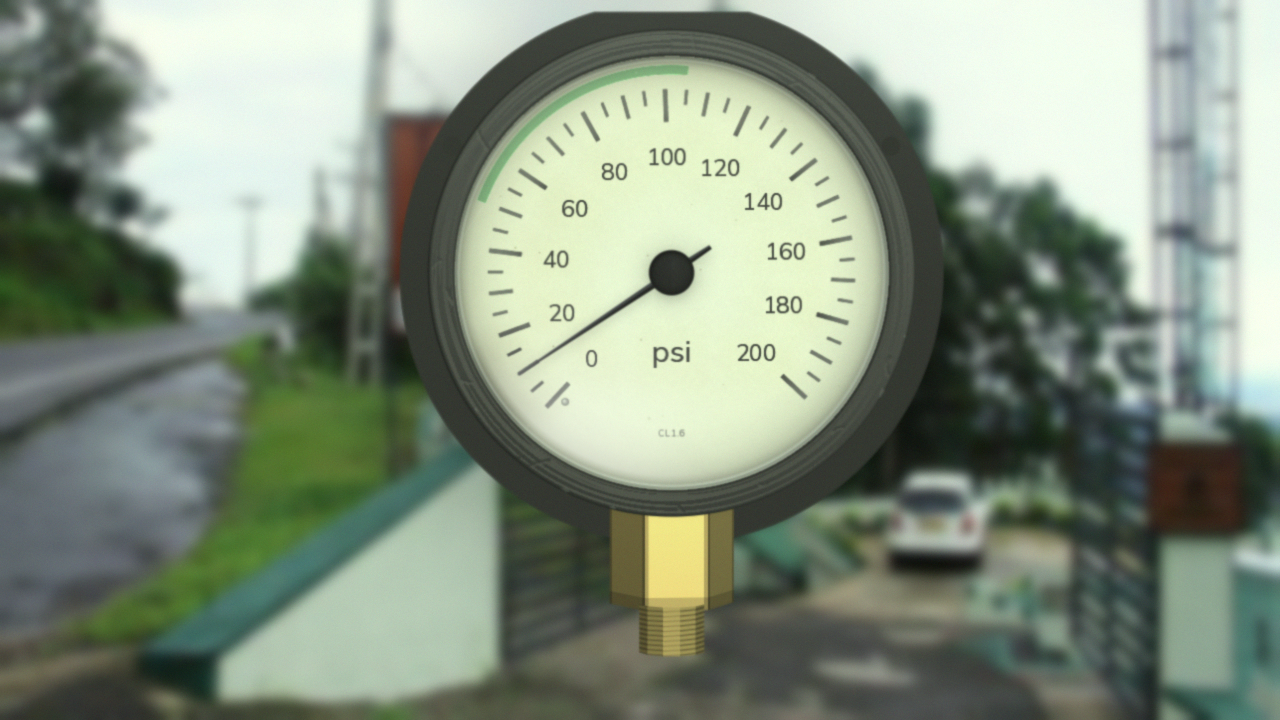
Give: 10 psi
